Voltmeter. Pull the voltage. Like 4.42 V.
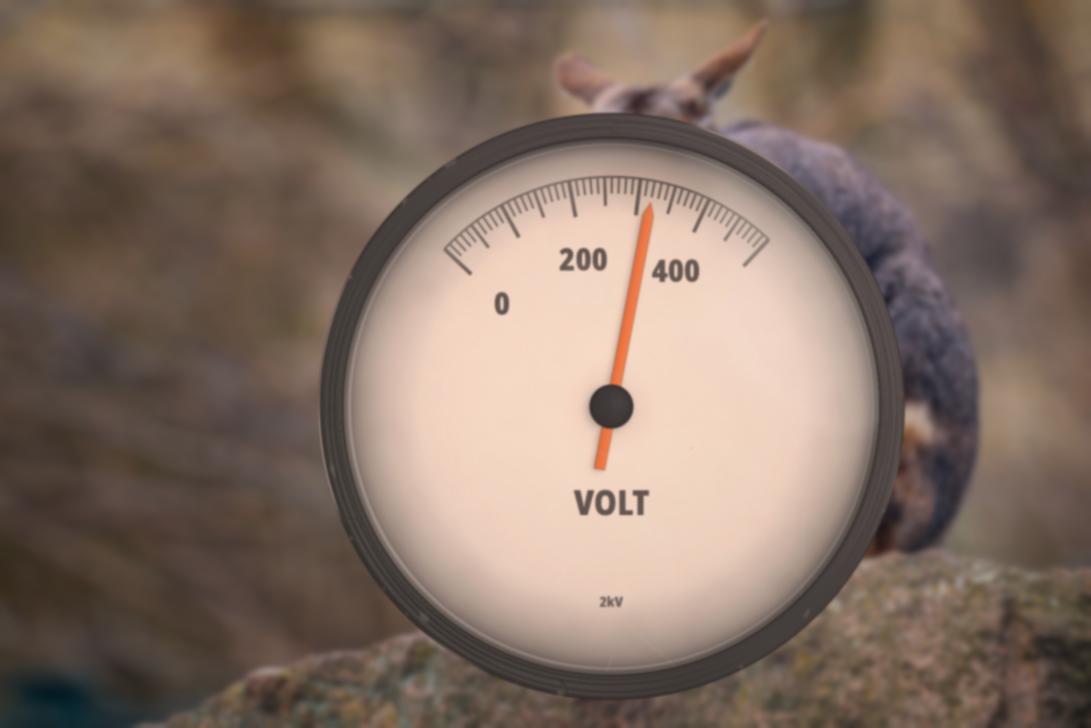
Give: 320 V
